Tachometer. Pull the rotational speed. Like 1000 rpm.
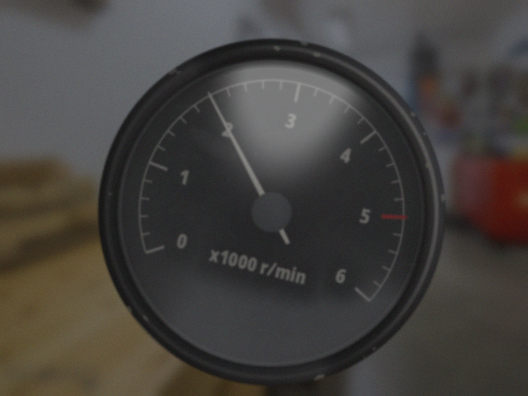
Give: 2000 rpm
